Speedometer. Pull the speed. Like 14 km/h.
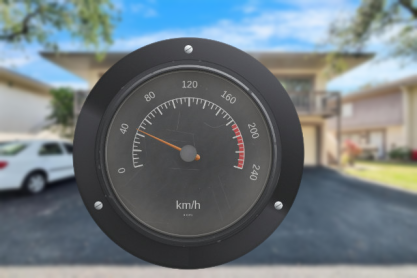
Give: 45 km/h
